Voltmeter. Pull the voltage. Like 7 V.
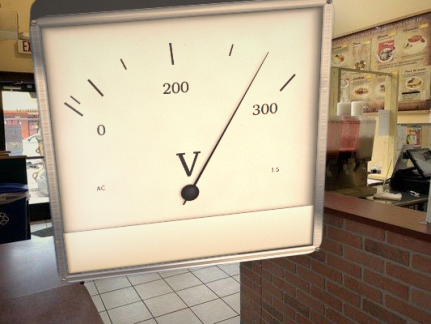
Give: 275 V
